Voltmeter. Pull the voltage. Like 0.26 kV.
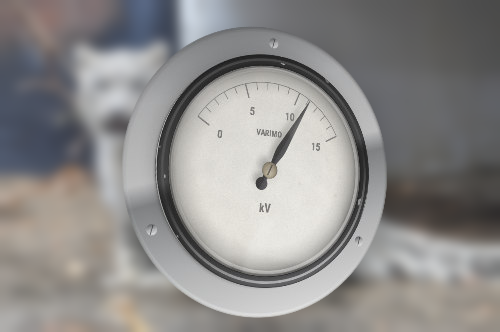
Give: 11 kV
